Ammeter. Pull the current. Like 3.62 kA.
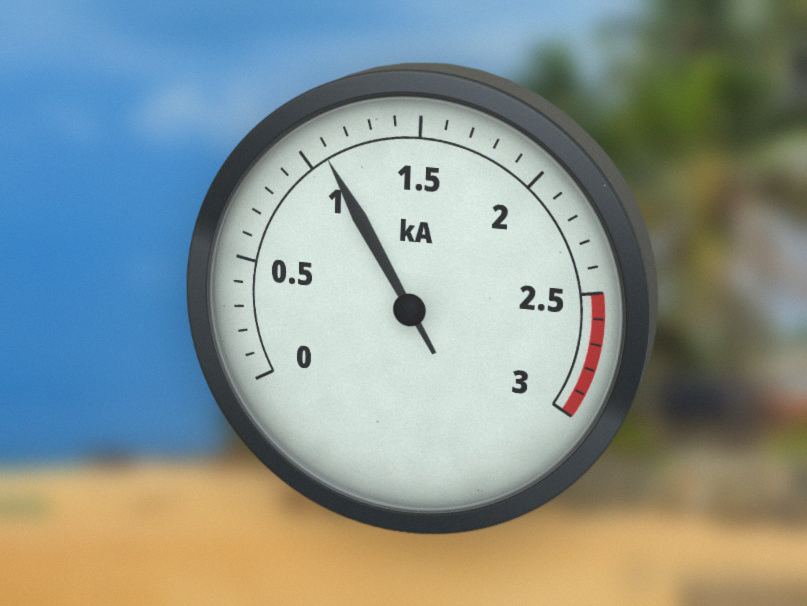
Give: 1.1 kA
